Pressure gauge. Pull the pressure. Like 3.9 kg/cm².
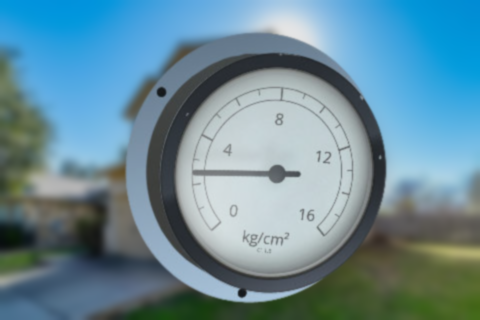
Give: 2.5 kg/cm²
